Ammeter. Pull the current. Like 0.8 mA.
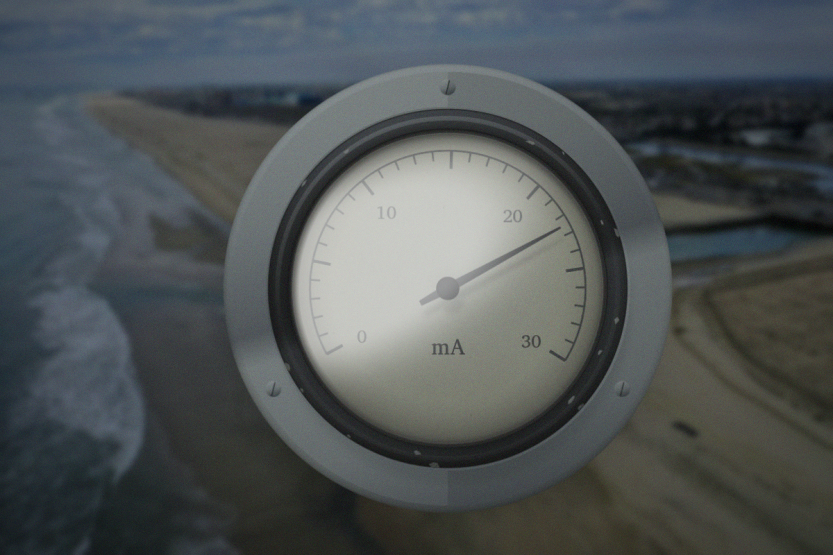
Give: 22.5 mA
